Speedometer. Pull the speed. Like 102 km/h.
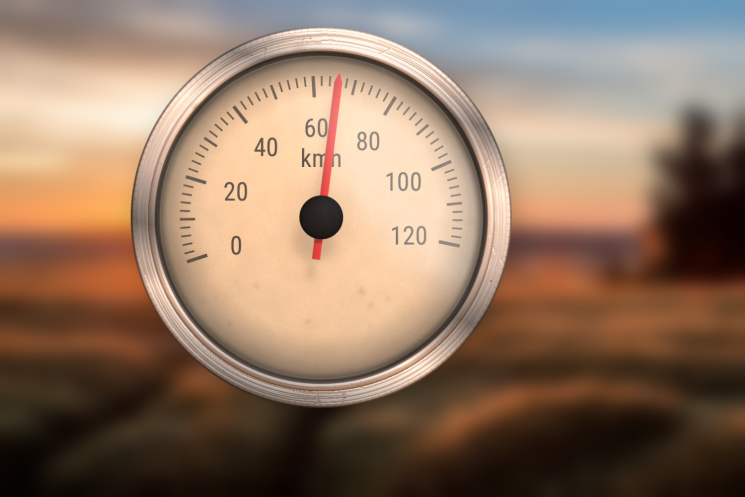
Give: 66 km/h
